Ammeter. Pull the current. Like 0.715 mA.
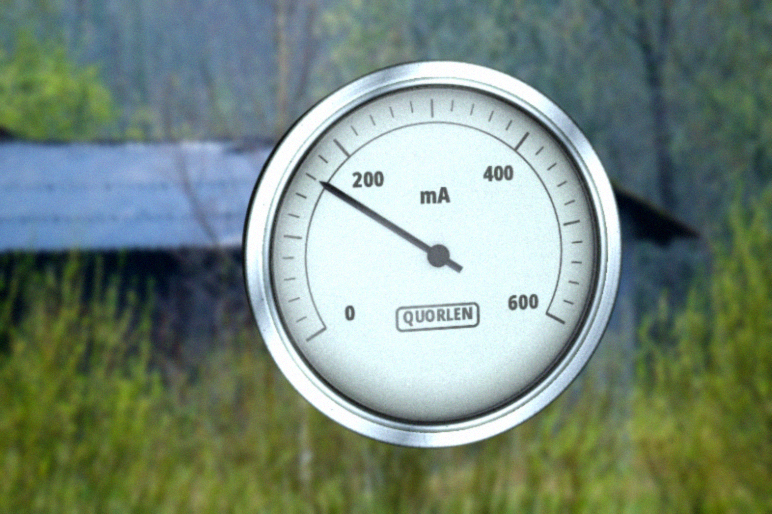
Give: 160 mA
